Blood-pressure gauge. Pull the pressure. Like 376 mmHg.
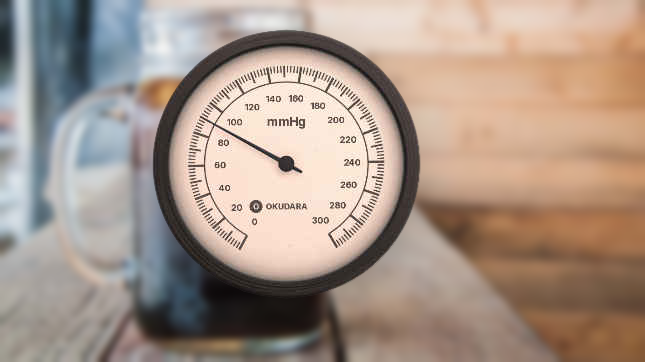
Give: 90 mmHg
